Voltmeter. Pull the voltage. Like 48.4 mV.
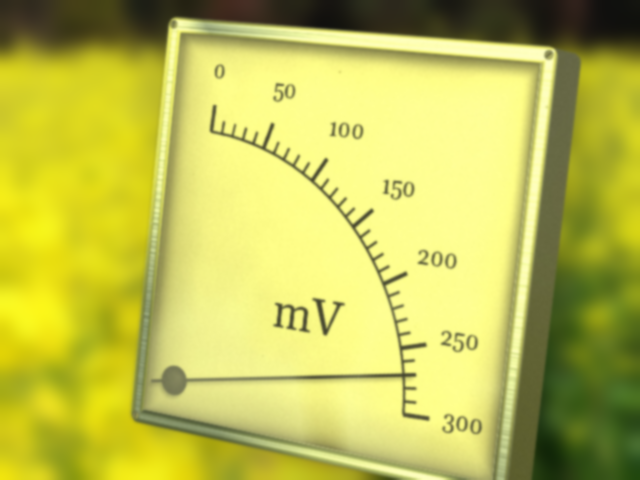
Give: 270 mV
